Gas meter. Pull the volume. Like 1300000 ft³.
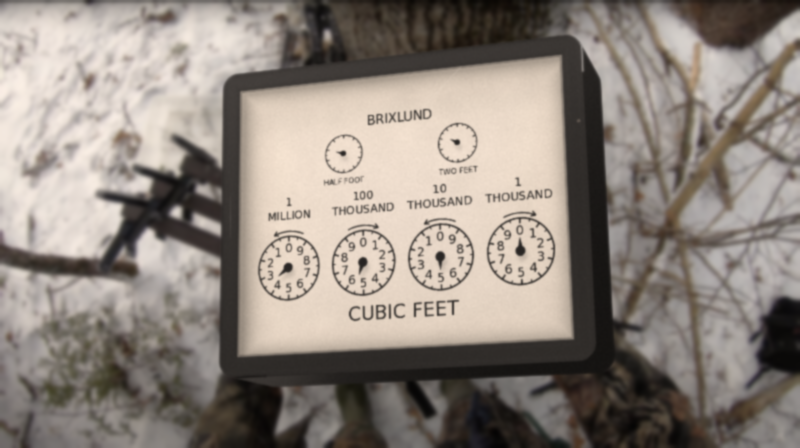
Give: 355000 ft³
